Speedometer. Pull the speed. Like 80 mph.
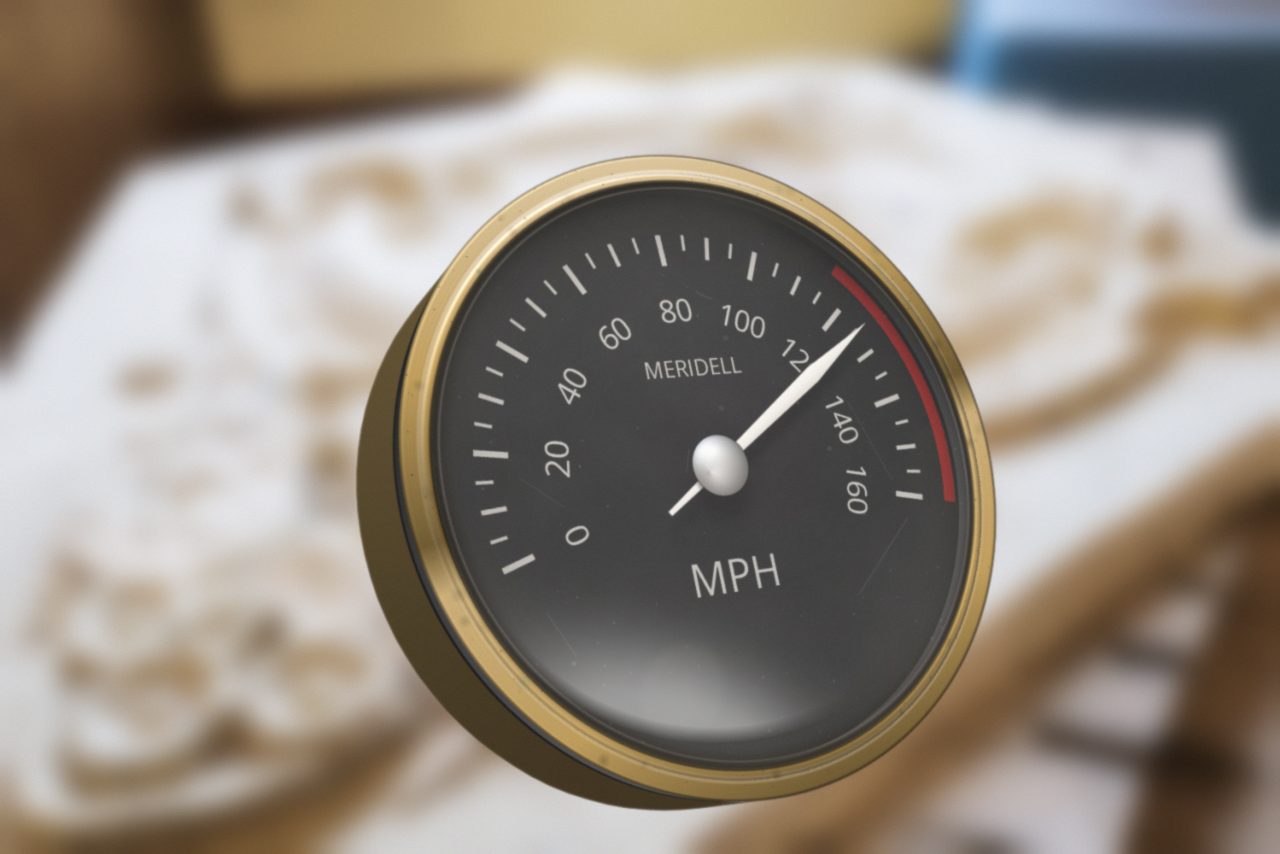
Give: 125 mph
